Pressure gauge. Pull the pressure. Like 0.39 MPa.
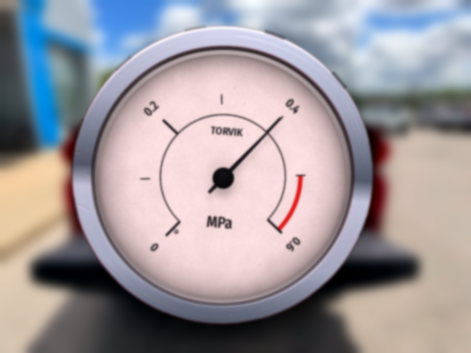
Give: 0.4 MPa
